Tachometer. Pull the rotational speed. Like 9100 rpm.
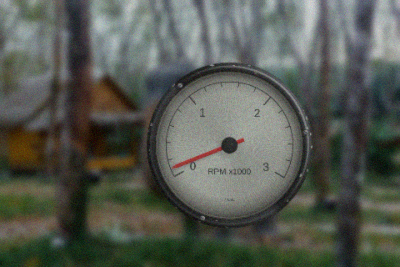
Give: 100 rpm
